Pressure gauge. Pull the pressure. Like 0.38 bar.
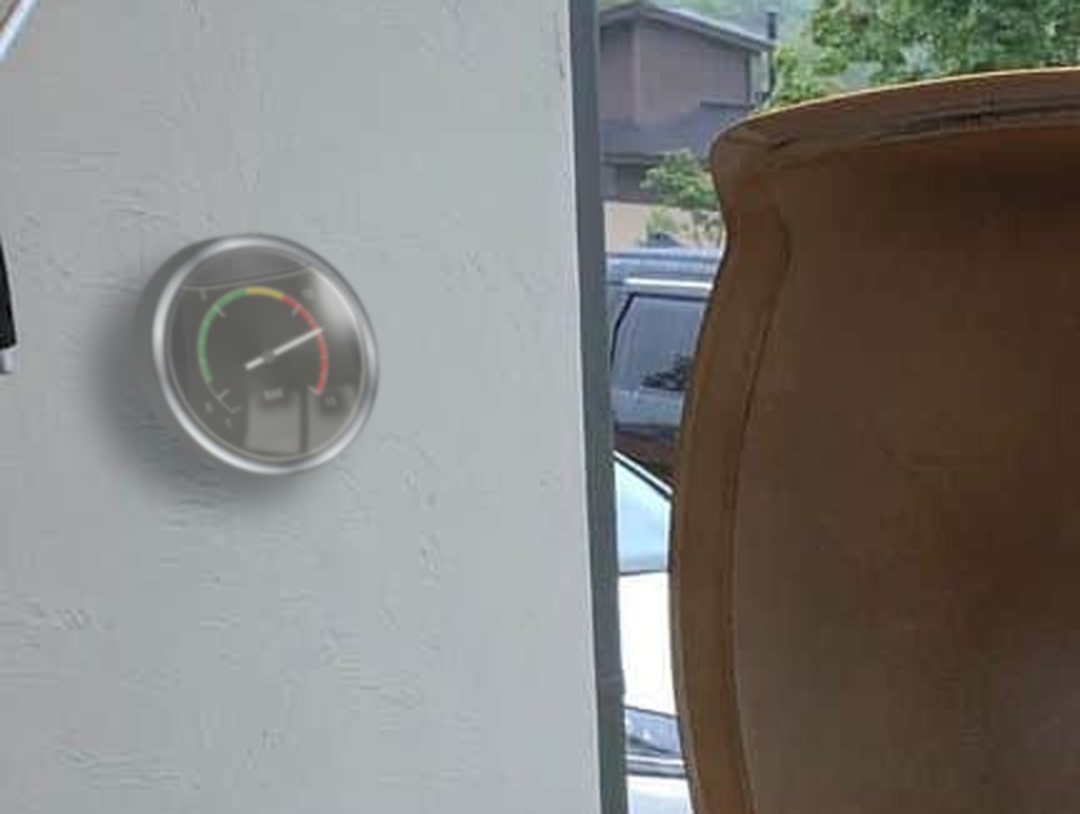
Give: 11.5 bar
